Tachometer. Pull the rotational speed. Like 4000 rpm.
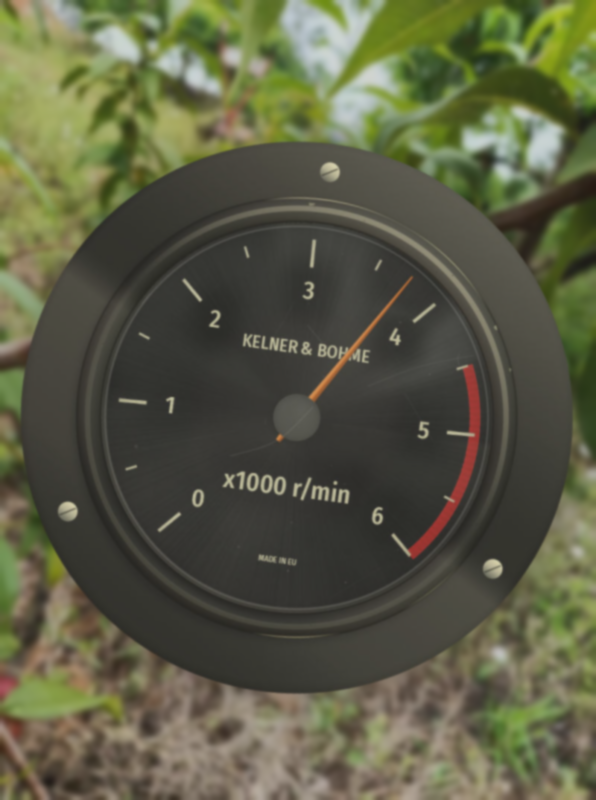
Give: 3750 rpm
